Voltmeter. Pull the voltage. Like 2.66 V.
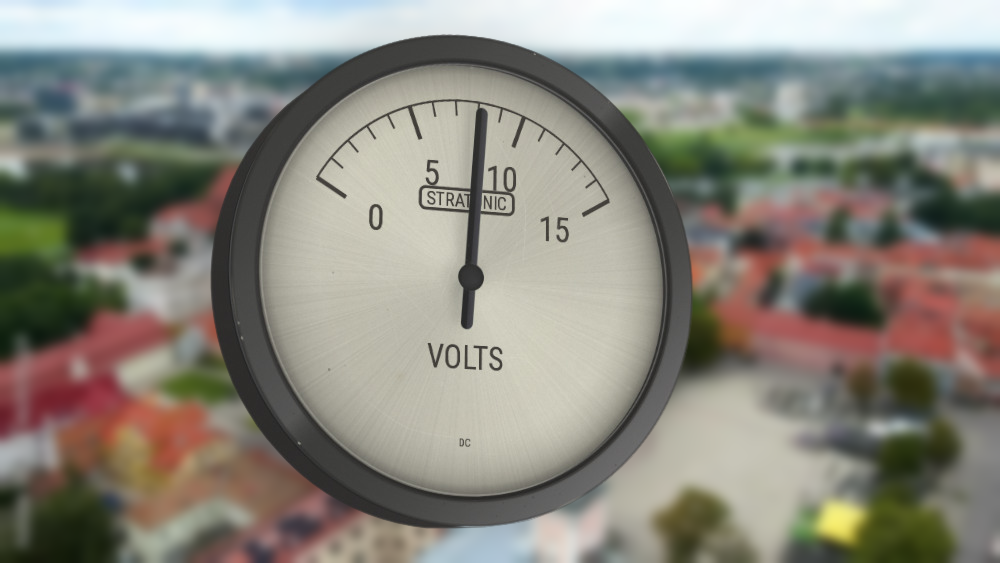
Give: 8 V
